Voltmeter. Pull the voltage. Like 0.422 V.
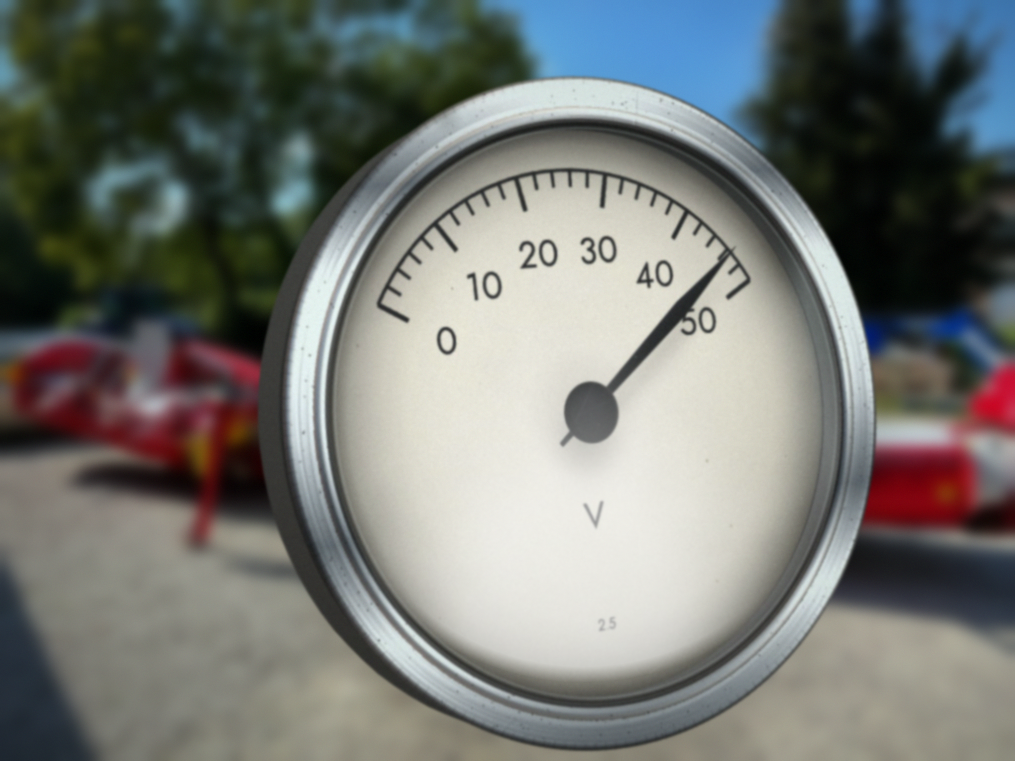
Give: 46 V
